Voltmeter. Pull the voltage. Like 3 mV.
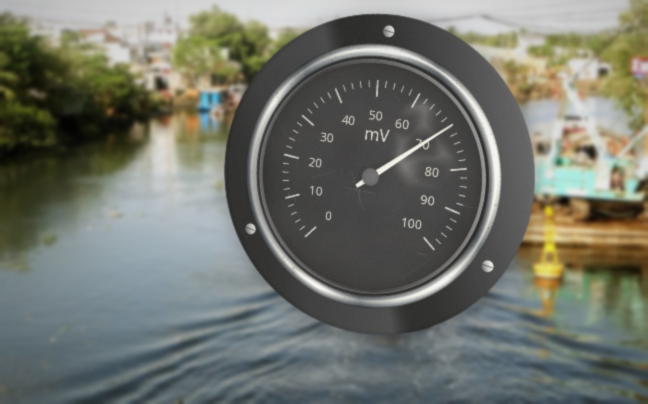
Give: 70 mV
